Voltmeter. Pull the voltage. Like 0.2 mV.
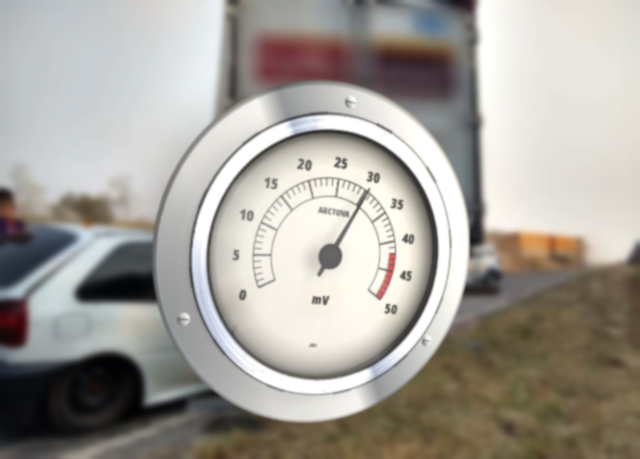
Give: 30 mV
